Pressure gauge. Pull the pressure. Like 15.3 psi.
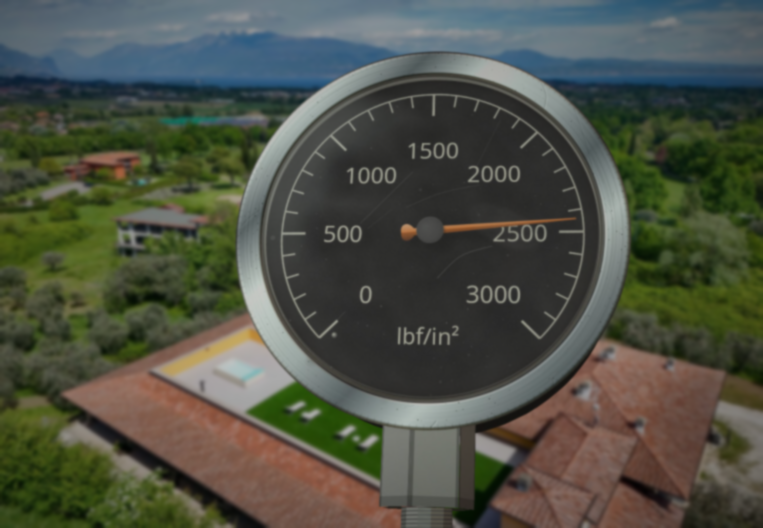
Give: 2450 psi
